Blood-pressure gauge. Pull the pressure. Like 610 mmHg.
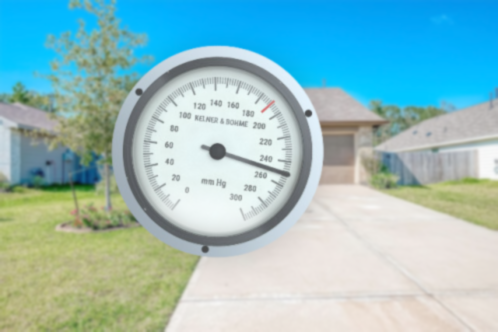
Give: 250 mmHg
